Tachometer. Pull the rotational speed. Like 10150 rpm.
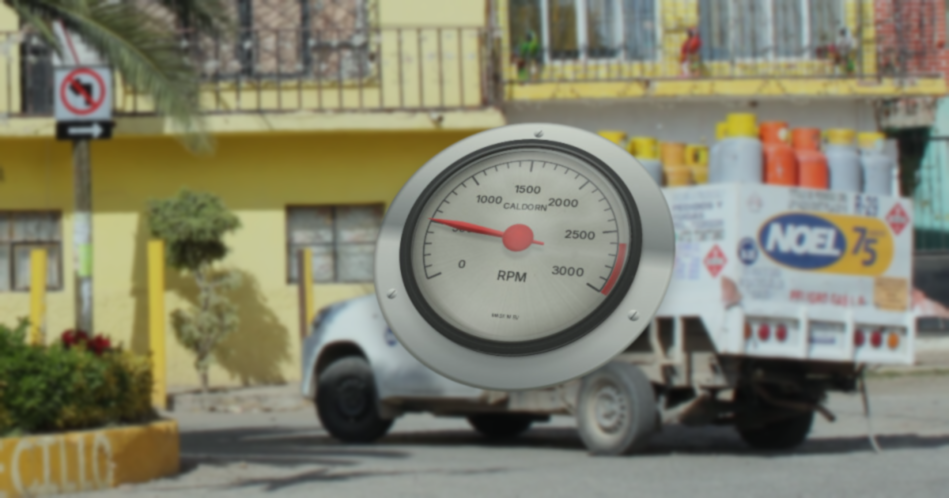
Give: 500 rpm
